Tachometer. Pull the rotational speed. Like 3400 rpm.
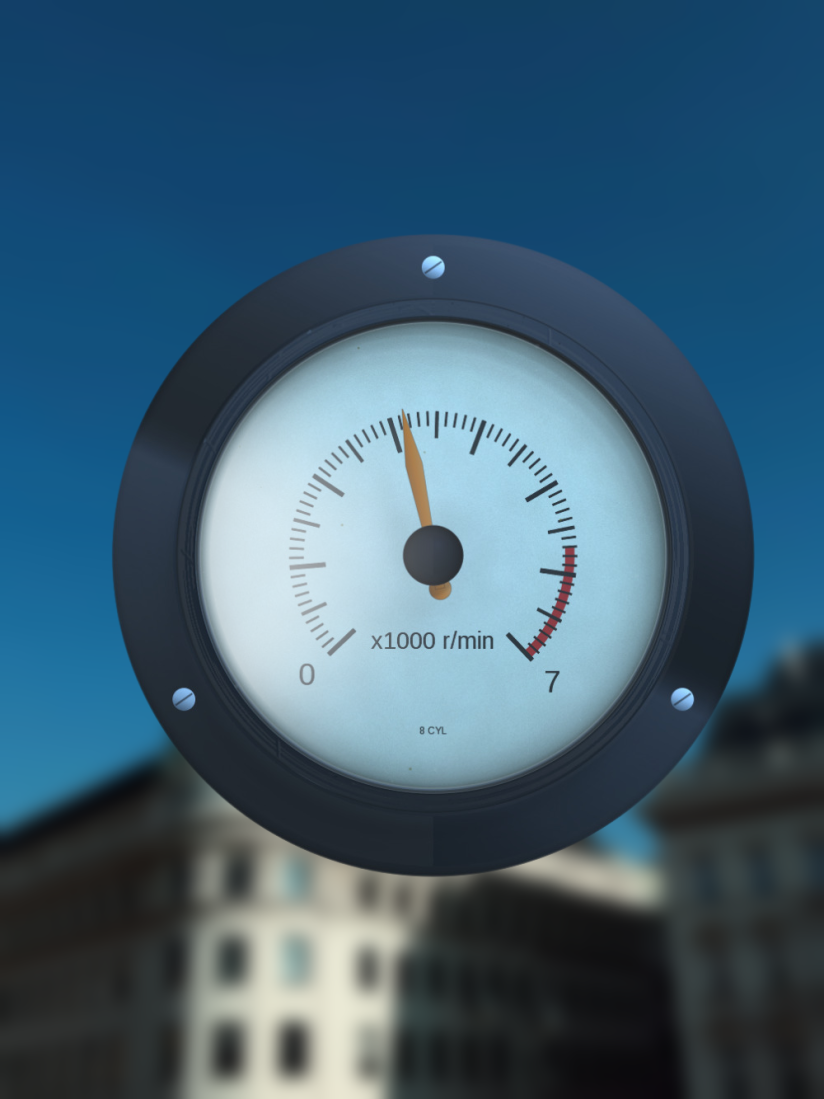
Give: 3150 rpm
